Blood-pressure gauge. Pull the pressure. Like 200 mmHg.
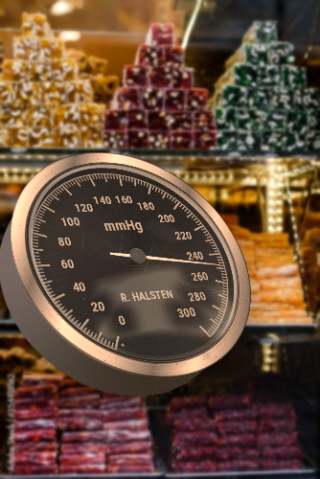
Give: 250 mmHg
